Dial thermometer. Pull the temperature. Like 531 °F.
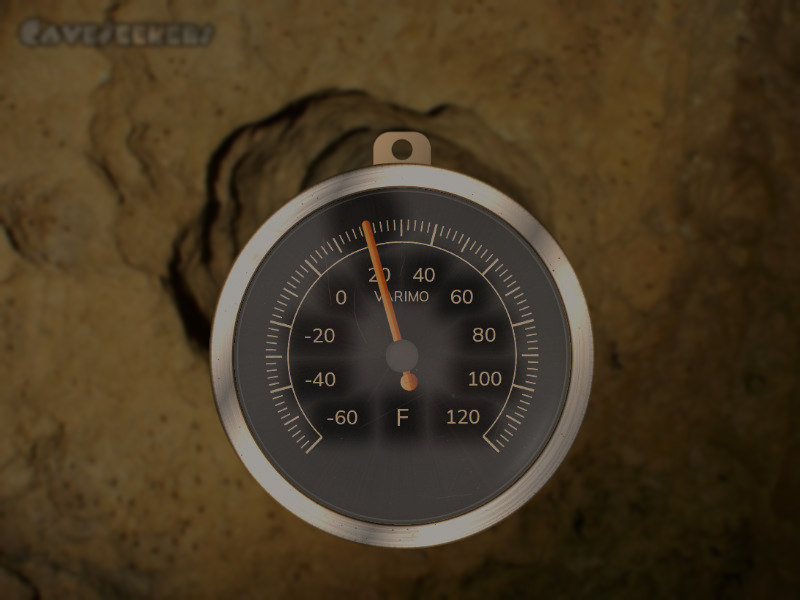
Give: 20 °F
